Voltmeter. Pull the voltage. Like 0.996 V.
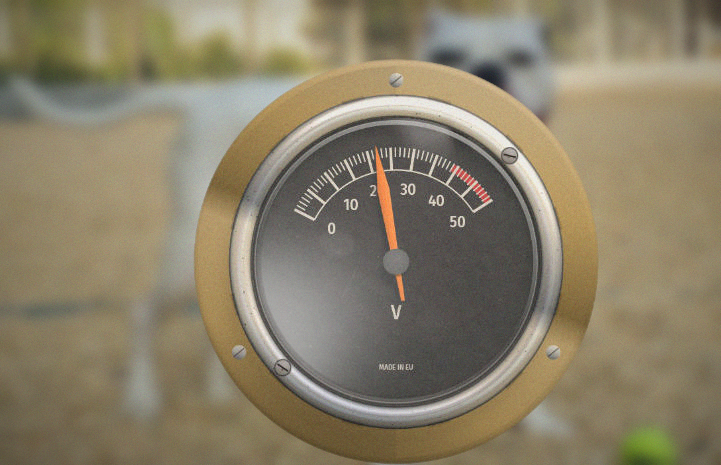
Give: 22 V
